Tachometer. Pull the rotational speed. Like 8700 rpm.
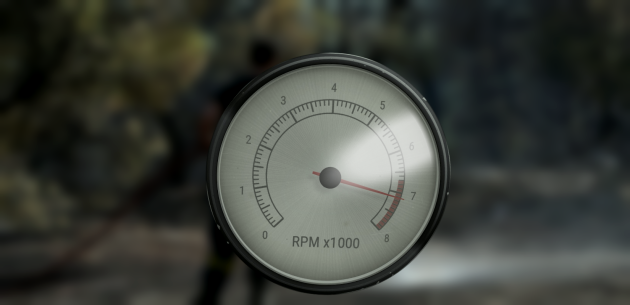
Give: 7100 rpm
